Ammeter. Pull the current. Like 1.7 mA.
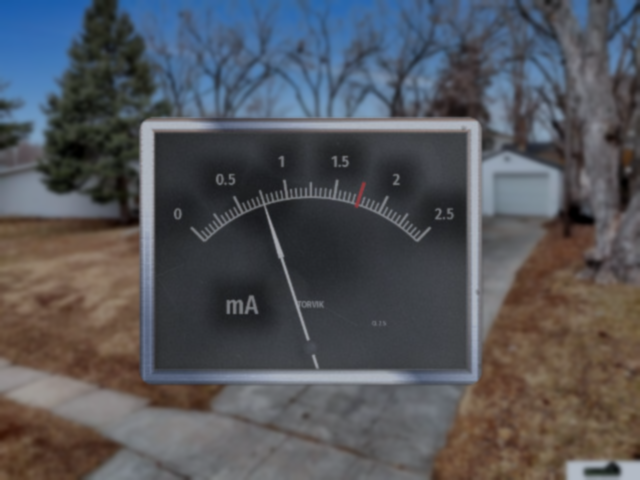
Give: 0.75 mA
